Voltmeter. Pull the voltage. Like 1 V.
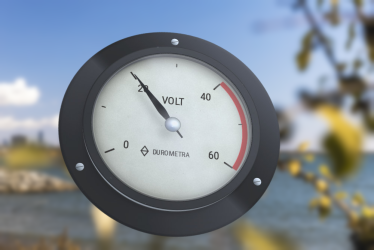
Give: 20 V
